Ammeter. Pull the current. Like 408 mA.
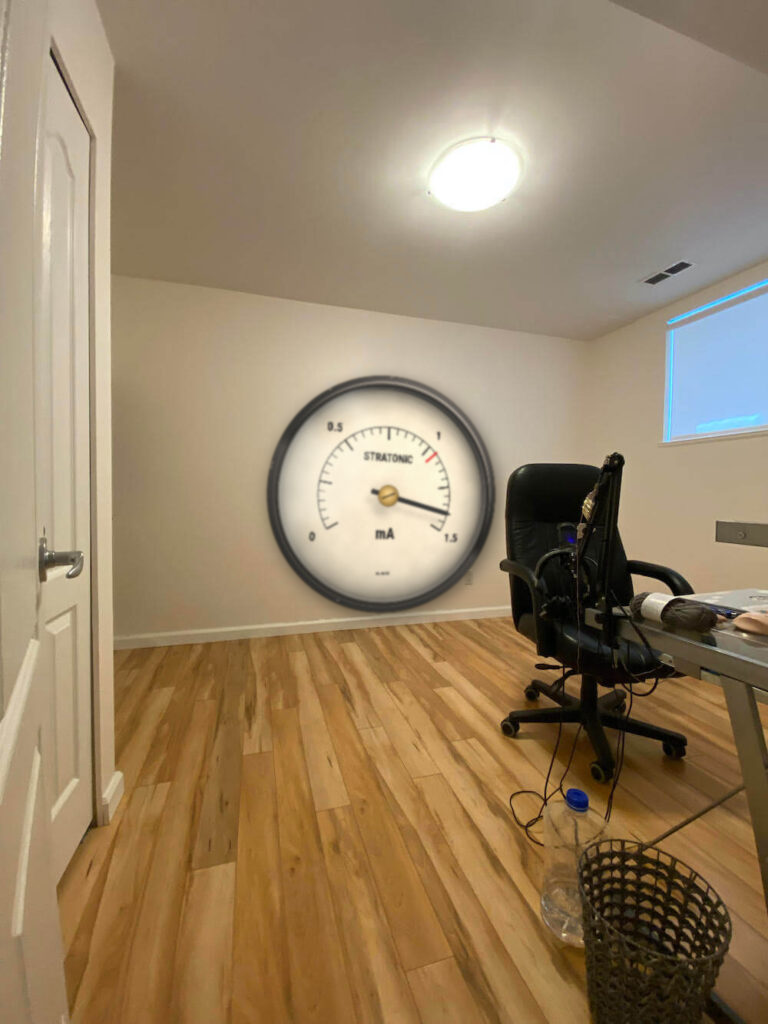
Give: 1.4 mA
